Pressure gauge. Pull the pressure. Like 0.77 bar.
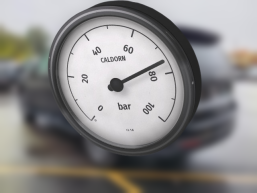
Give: 75 bar
